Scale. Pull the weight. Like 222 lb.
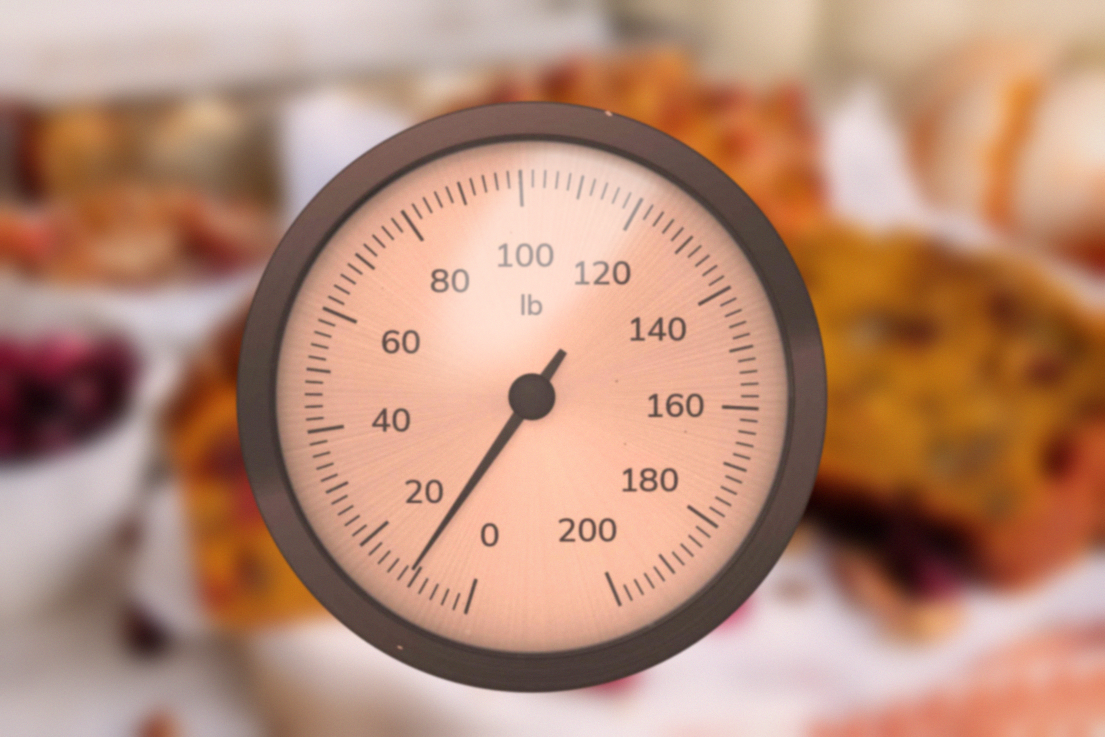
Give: 11 lb
